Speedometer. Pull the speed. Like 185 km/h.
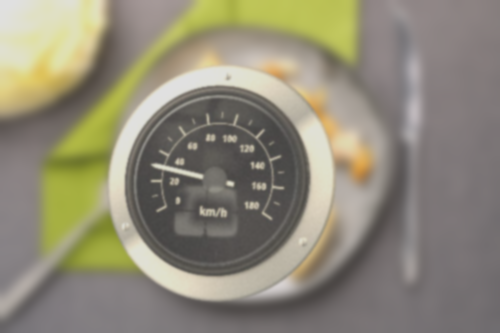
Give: 30 km/h
